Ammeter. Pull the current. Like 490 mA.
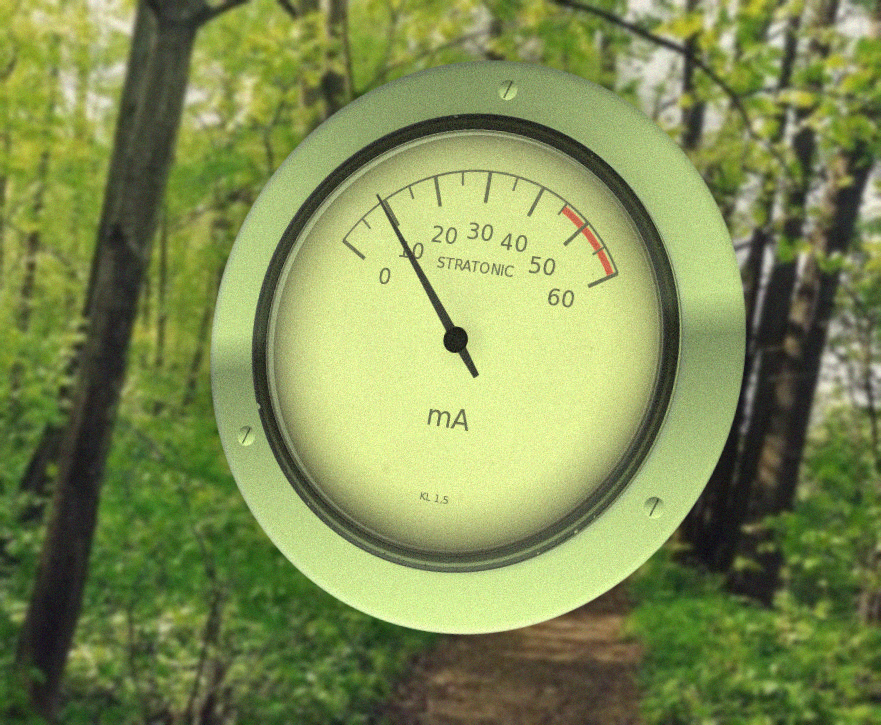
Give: 10 mA
